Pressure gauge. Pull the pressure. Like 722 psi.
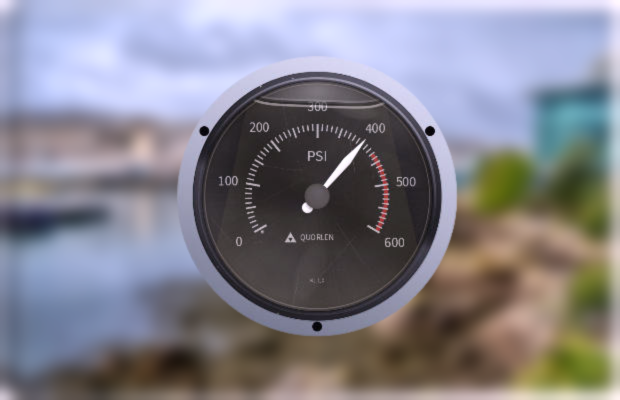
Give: 400 psi
